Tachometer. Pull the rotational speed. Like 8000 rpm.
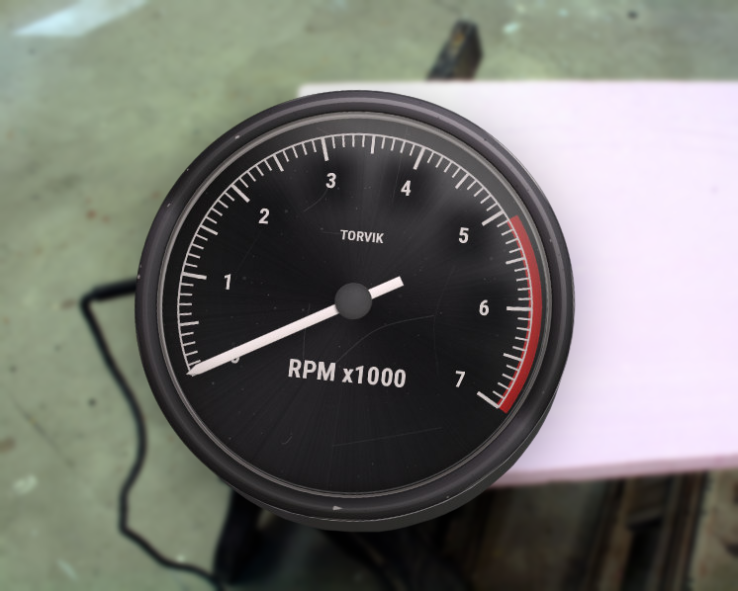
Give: 0 rpm
